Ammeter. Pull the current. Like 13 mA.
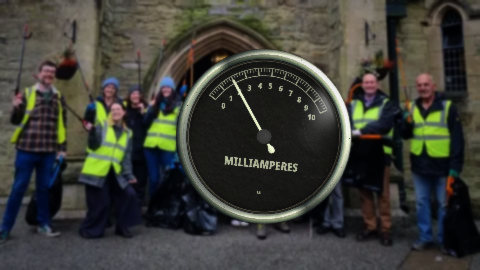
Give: 2 mA
